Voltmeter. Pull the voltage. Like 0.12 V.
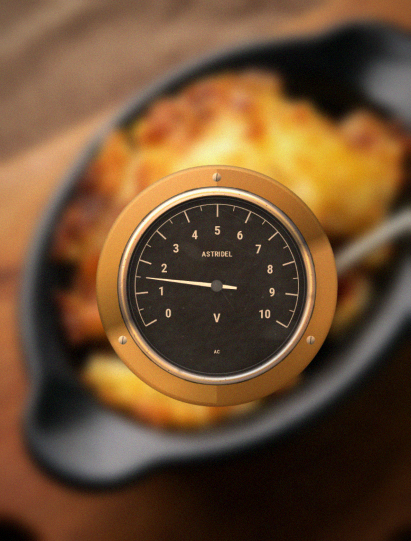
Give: 1.5 V
